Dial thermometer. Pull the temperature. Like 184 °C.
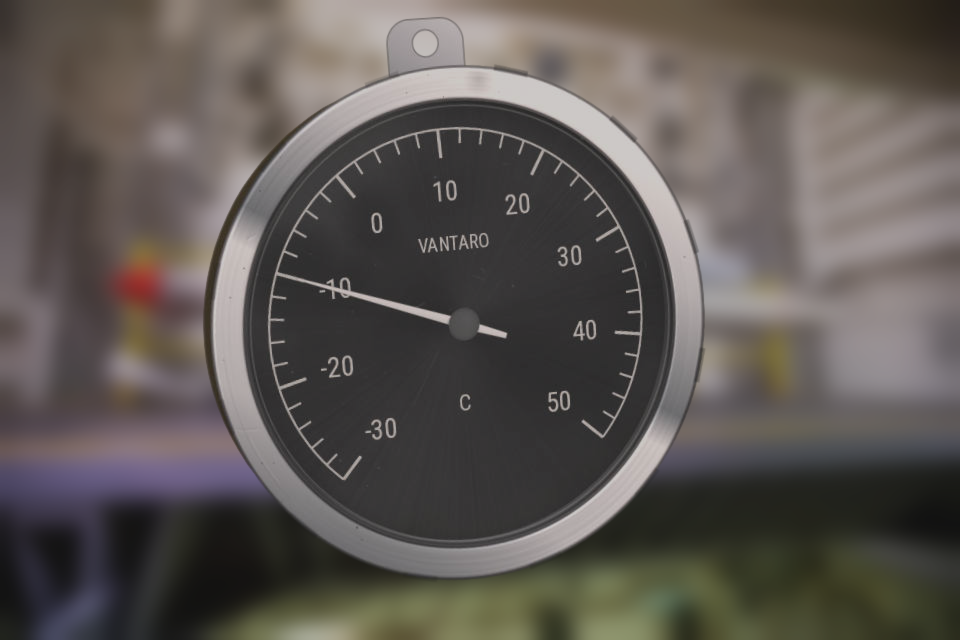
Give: -10 °C
